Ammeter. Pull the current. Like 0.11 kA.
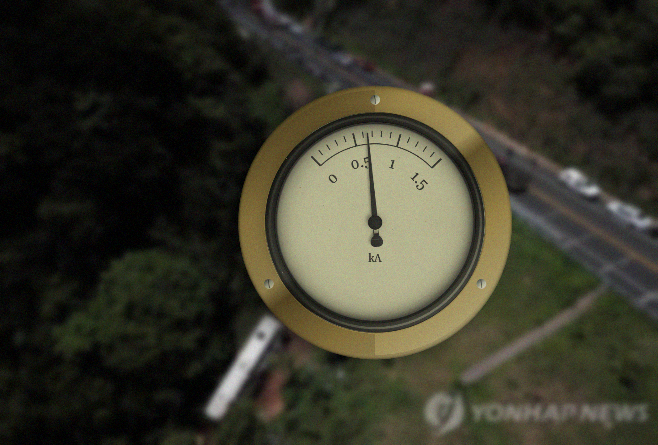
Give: 0.65 kA
